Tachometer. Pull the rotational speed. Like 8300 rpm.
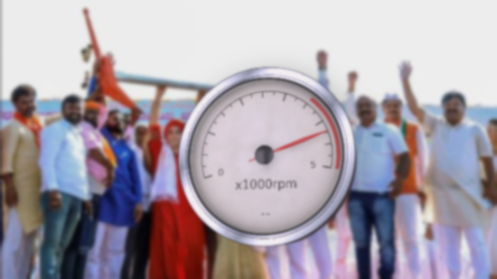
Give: 4250 rpm
